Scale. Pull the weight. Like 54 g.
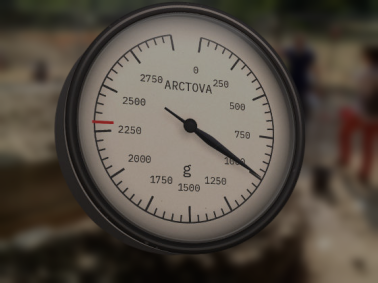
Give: 1000 g
